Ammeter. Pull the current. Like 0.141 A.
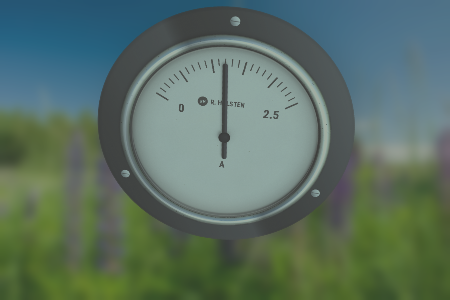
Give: 1.2 A
